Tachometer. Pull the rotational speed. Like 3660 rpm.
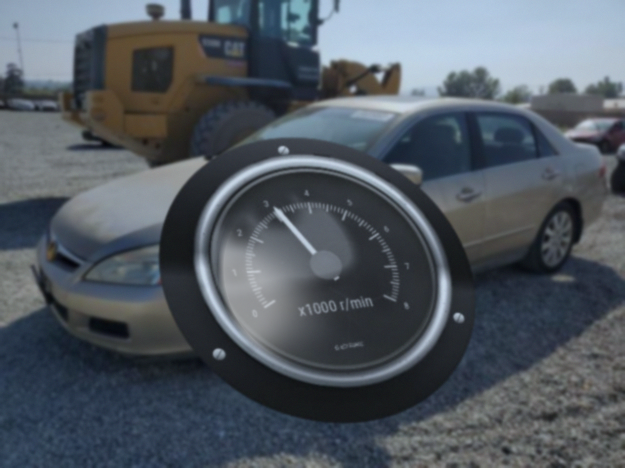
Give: 3000 rpm
